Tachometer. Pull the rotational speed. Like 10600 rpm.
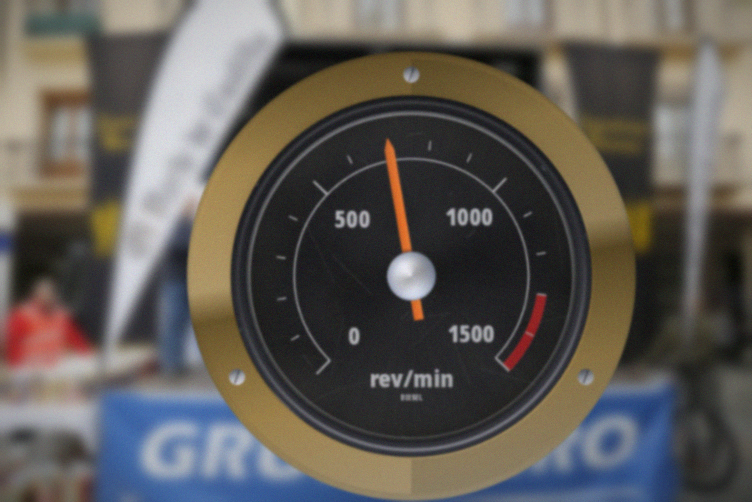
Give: 700 rpm
